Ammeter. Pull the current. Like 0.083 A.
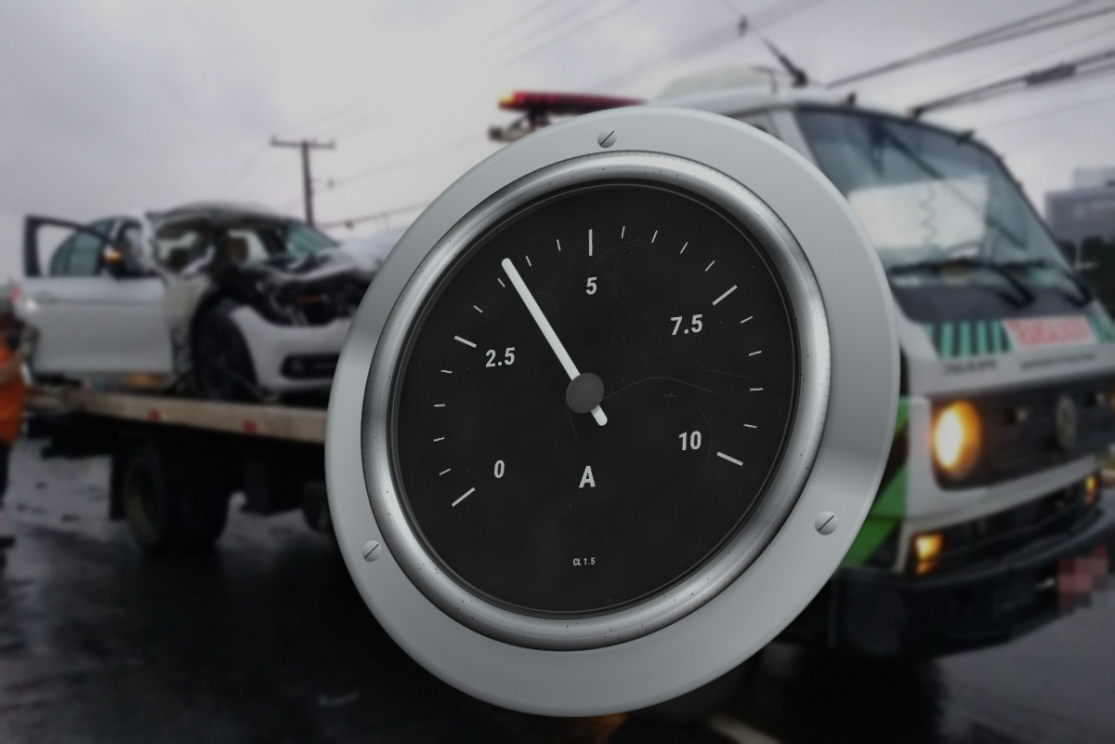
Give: 3.75 A
